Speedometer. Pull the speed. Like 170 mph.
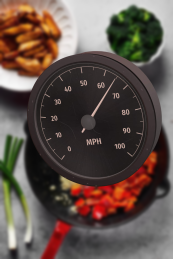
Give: 65 mph
